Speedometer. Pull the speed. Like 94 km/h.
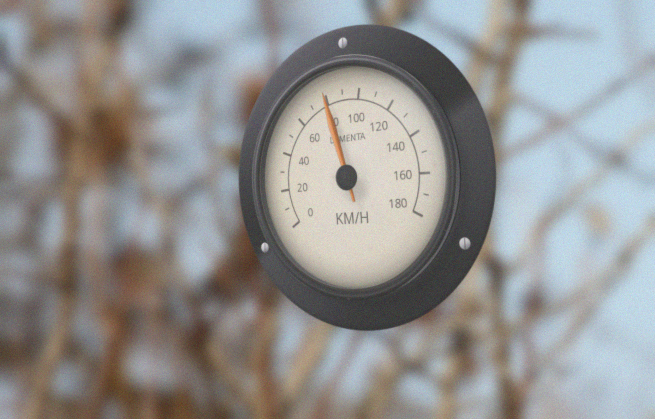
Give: 80 km/h
